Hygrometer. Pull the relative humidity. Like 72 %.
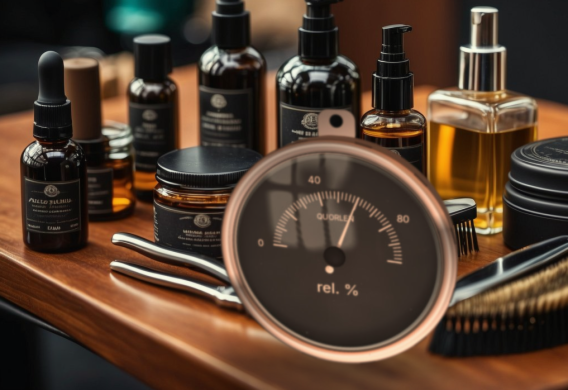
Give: 60 %
